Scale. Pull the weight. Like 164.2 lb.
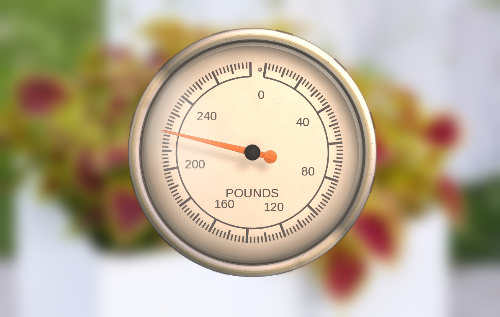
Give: 220 lb
